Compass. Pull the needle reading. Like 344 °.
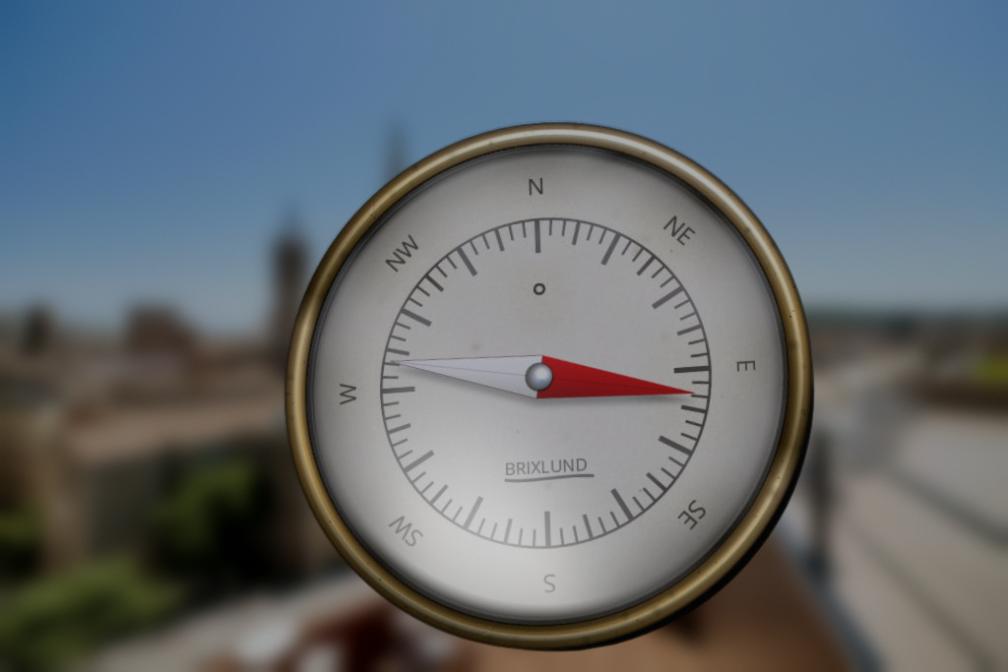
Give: 100 °
